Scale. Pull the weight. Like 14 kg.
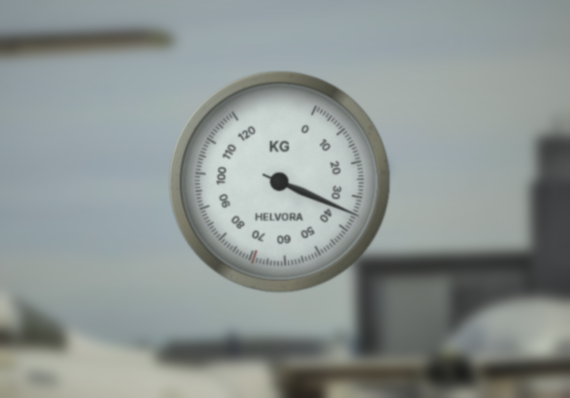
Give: 35 kg
